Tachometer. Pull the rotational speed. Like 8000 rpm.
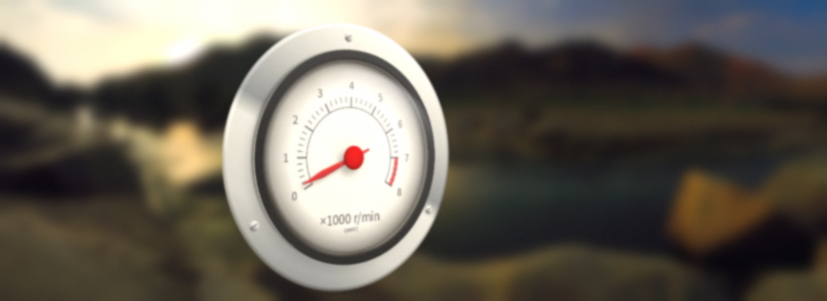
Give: 200 rpm
